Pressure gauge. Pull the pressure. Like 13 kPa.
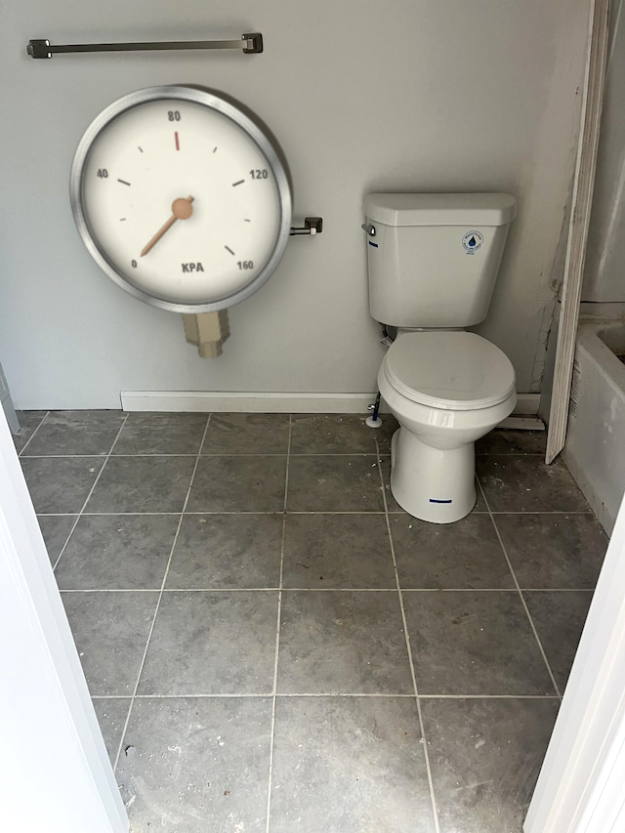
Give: 0 kPa
